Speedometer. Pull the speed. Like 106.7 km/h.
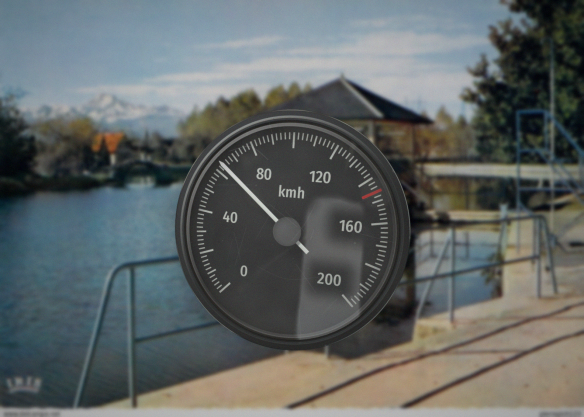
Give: 64 km/h
